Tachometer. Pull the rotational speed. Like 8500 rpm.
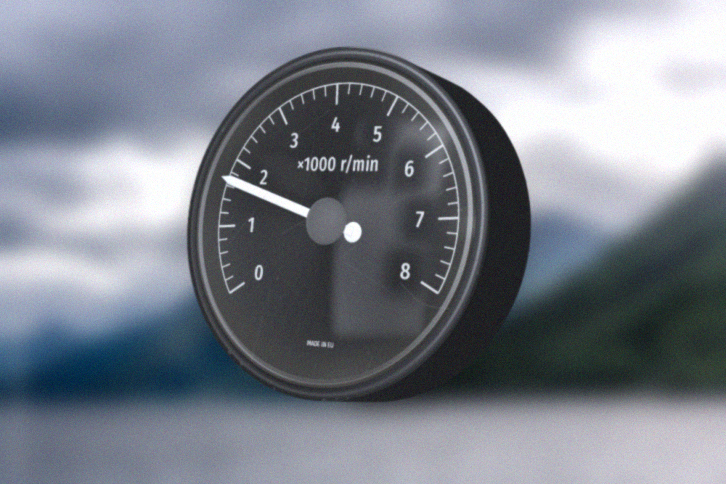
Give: 1700 rpm
